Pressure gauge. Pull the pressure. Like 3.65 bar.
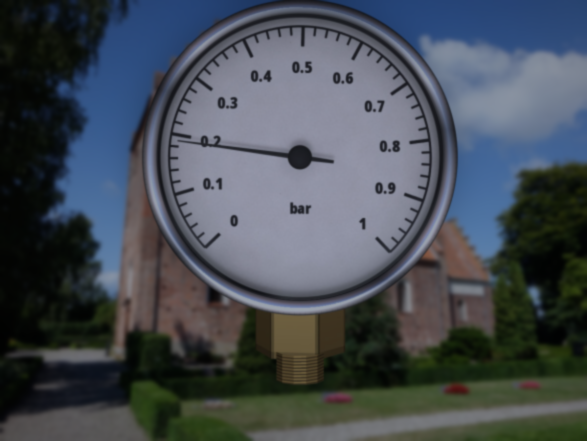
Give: 0.19 bar
